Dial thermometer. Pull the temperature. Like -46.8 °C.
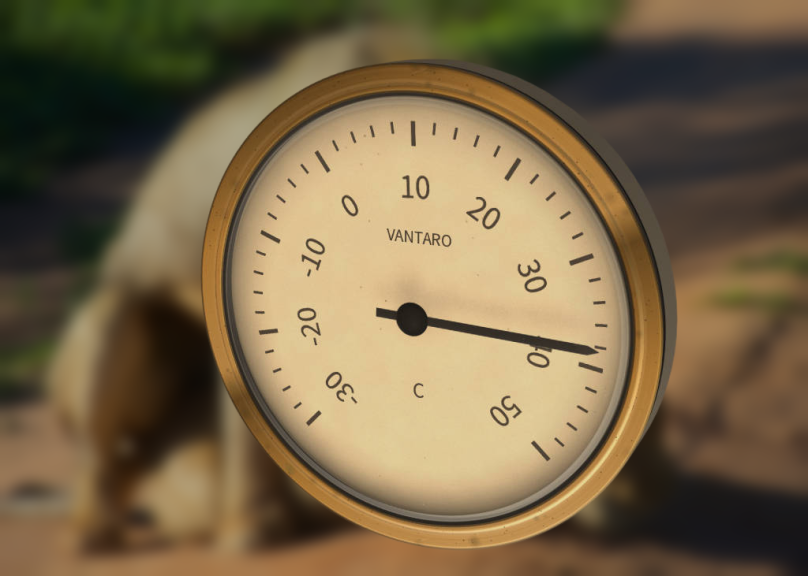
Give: 38 °C
